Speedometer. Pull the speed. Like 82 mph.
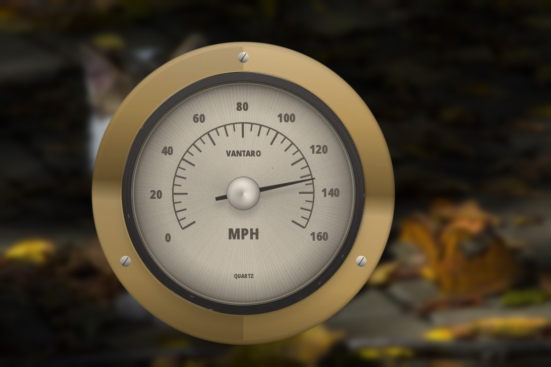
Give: 132.5 mph
